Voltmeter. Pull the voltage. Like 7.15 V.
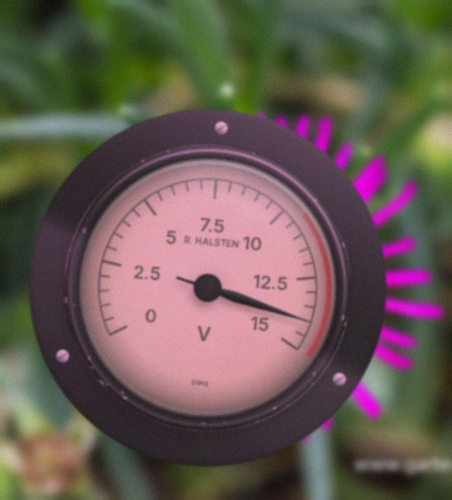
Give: 14 V
